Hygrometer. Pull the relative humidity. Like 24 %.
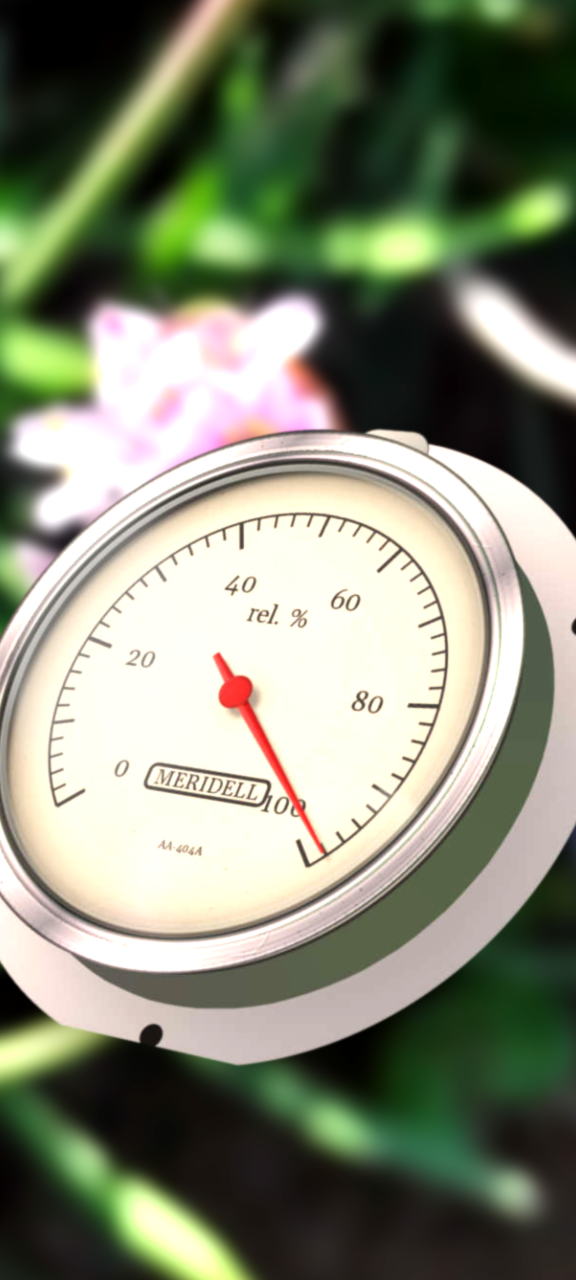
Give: 98 %
